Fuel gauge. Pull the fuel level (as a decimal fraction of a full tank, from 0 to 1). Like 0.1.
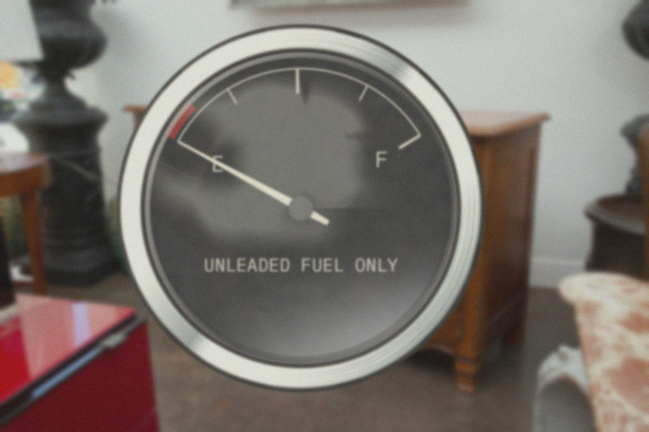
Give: 0
